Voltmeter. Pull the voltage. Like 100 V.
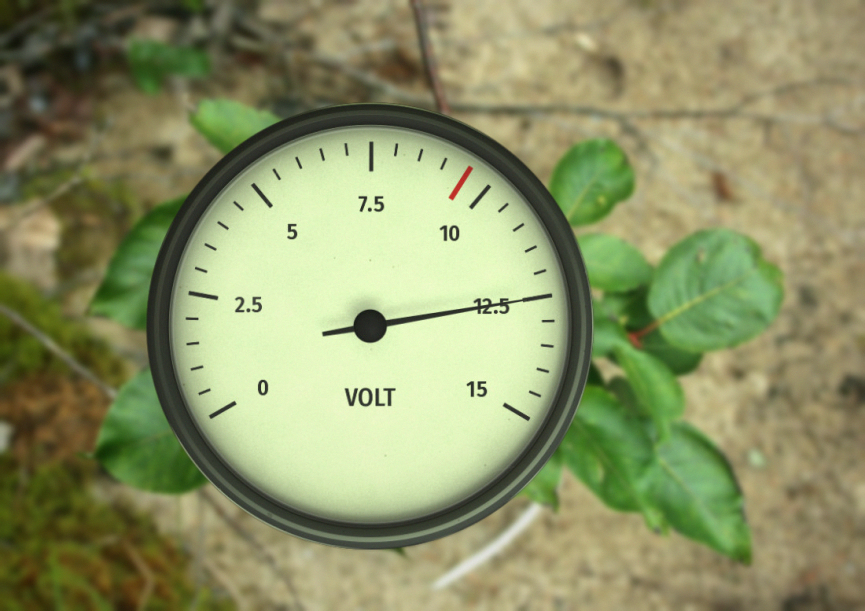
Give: 12.5 V
